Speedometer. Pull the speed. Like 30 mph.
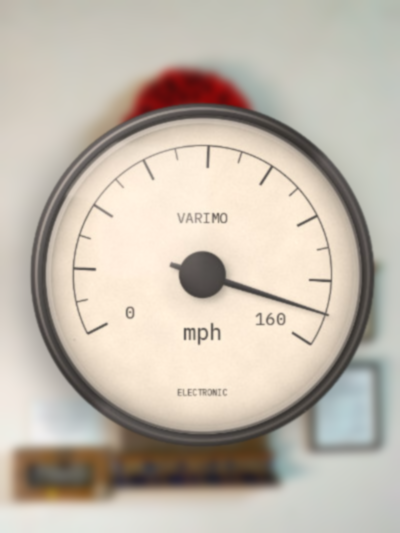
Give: 150 mph
